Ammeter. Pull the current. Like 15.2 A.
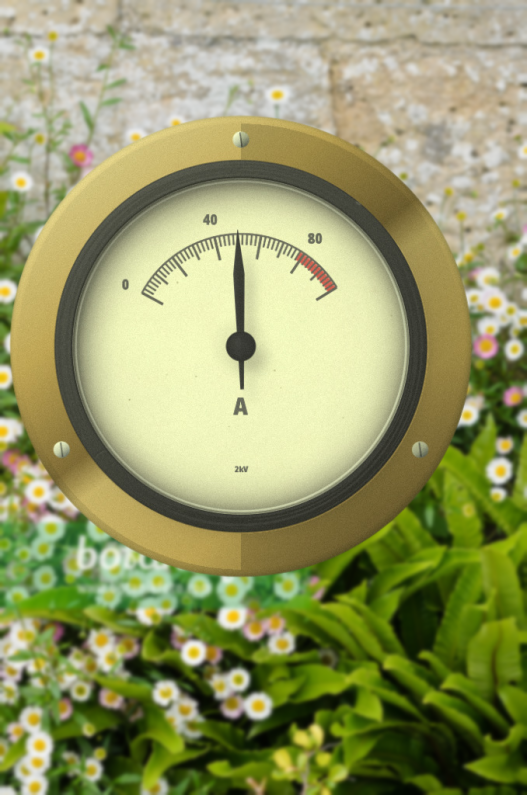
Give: 50 A
